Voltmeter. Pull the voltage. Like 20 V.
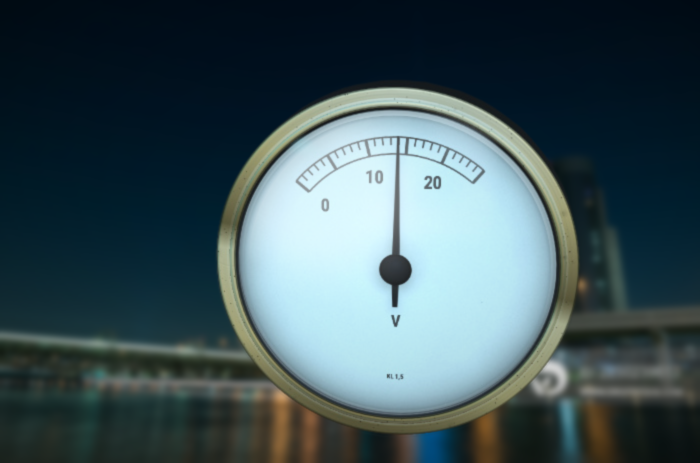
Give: 14 V
